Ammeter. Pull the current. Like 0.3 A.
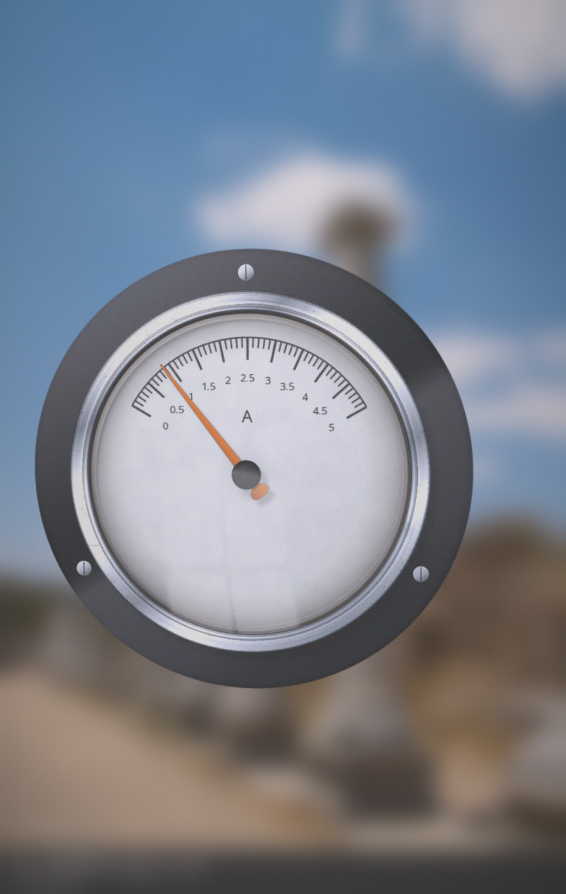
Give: 0.9 A
